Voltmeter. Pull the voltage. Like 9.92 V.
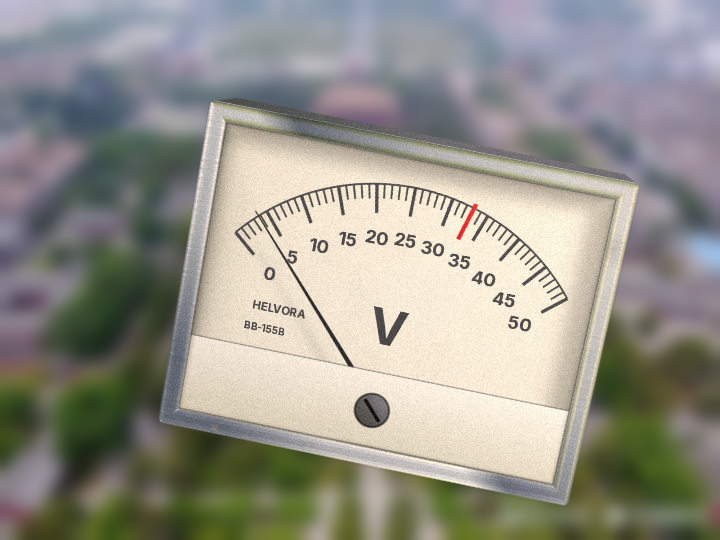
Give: 4 V
